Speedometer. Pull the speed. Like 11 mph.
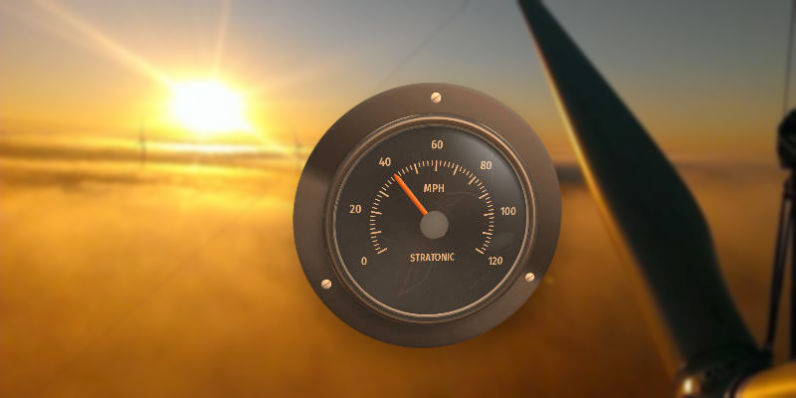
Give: 40 mph
